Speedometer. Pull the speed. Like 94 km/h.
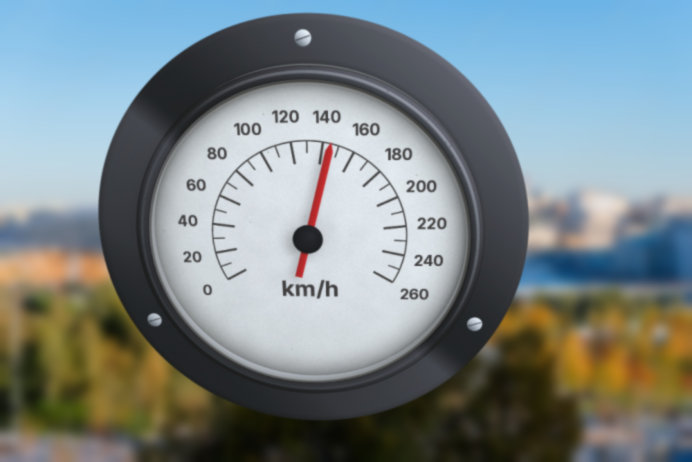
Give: 145 km/h
